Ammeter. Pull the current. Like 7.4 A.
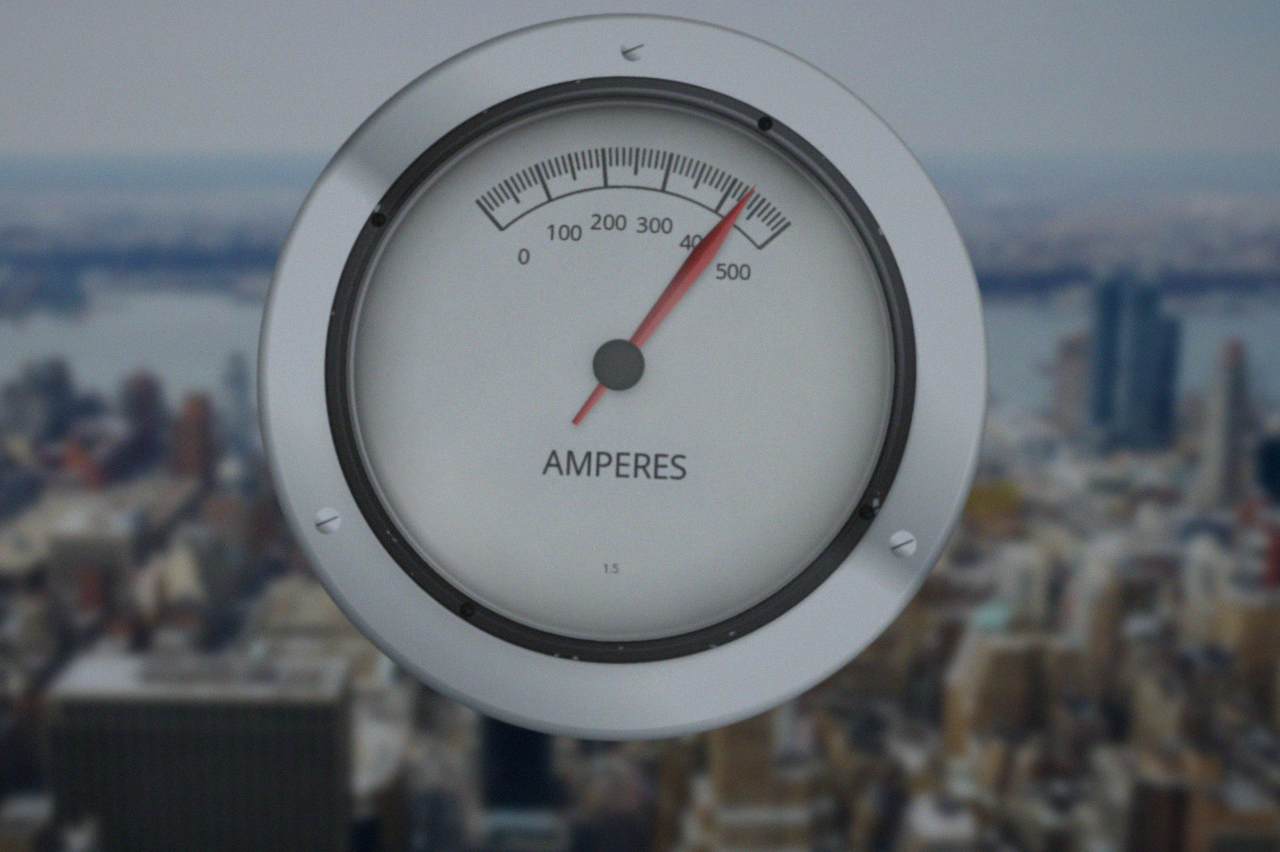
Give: 430 A
